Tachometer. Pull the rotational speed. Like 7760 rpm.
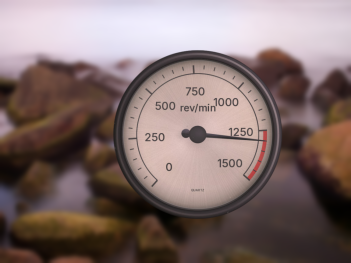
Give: 1300 rpm
